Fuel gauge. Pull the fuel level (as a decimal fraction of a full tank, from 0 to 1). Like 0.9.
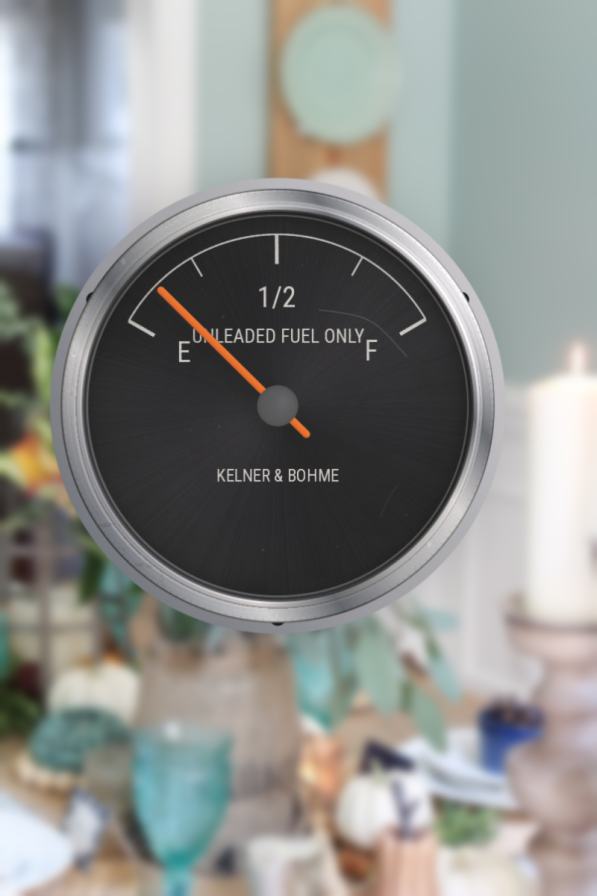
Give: 0.125
